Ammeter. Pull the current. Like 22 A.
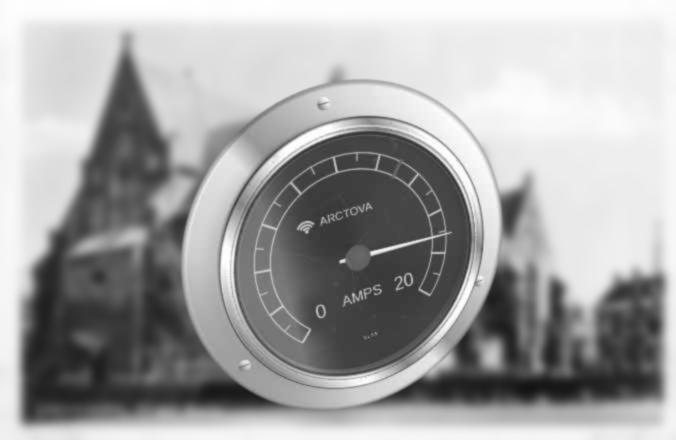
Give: 17 A
